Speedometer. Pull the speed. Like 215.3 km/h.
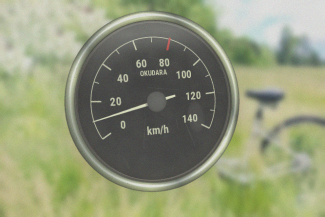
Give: 10 km/h
